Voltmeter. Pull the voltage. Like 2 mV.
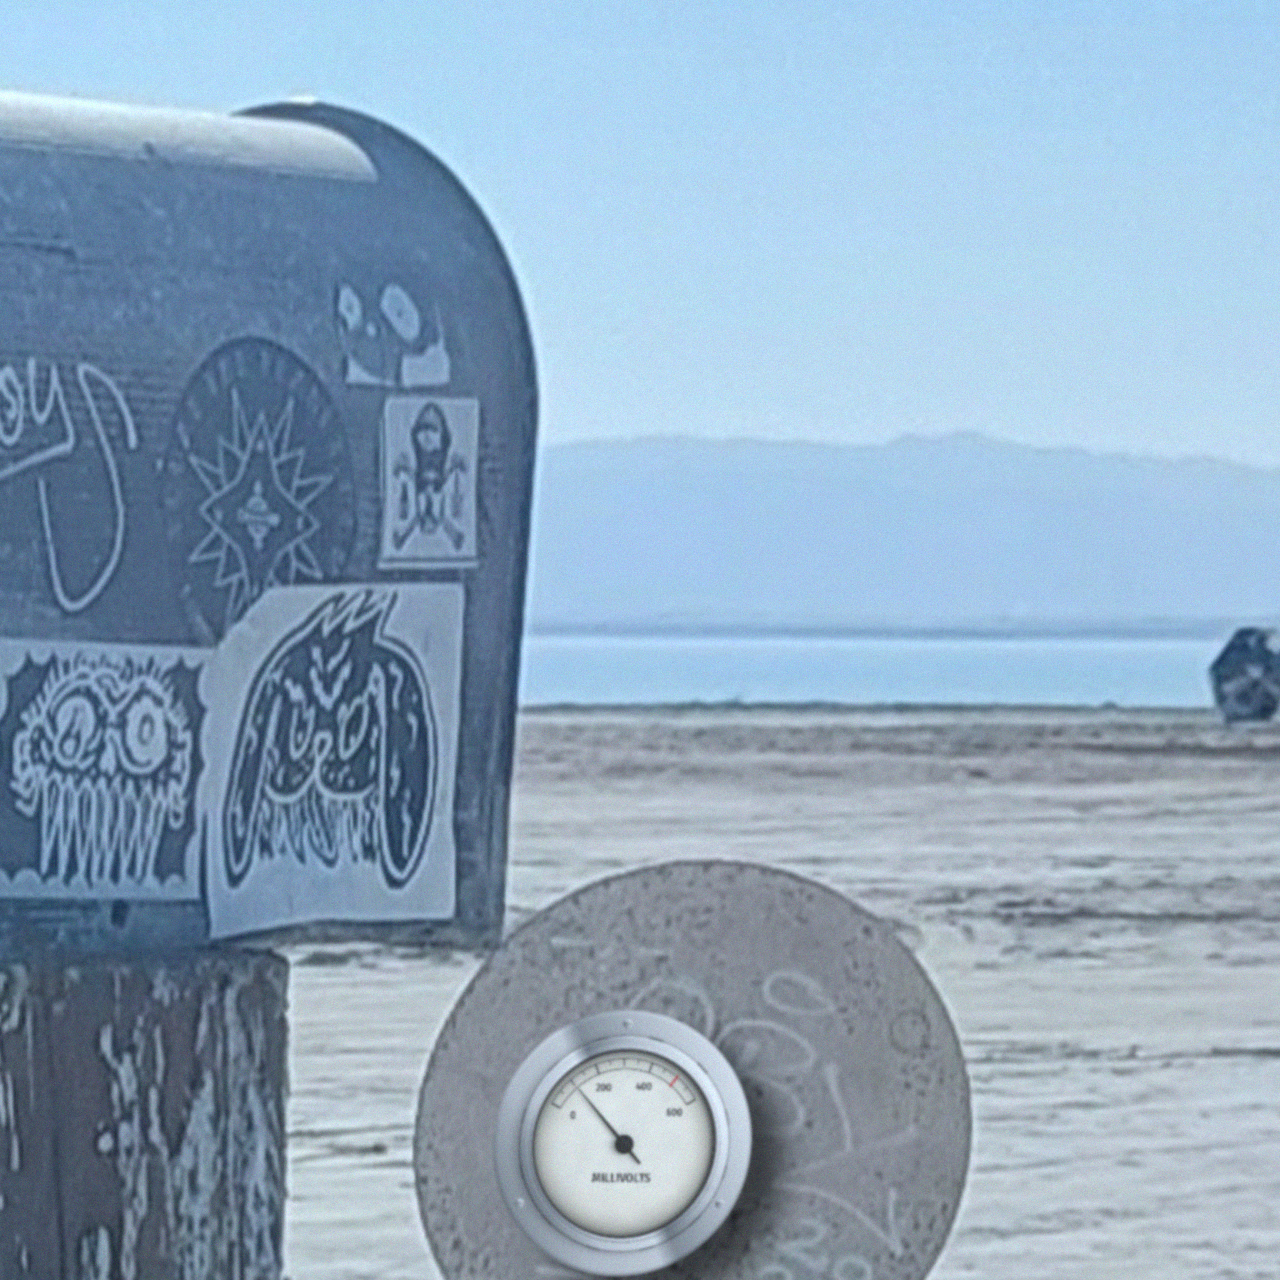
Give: 100 mV
